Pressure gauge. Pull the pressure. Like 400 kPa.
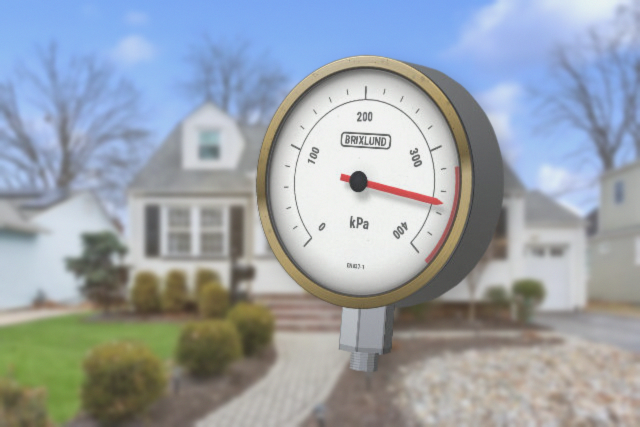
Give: 350 kPa
